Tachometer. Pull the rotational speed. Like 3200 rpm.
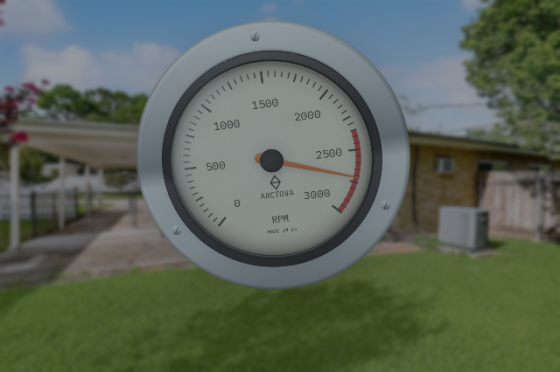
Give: 2700 rpm
